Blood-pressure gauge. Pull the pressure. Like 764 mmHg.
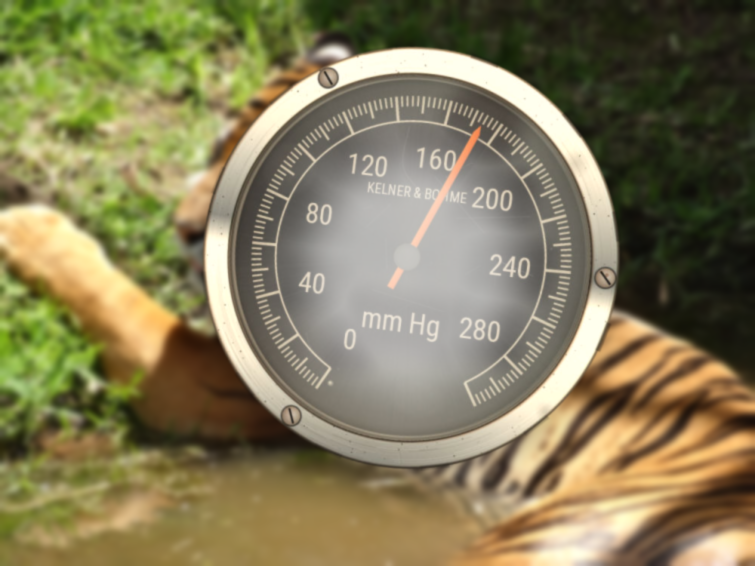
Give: 174 mmHg
